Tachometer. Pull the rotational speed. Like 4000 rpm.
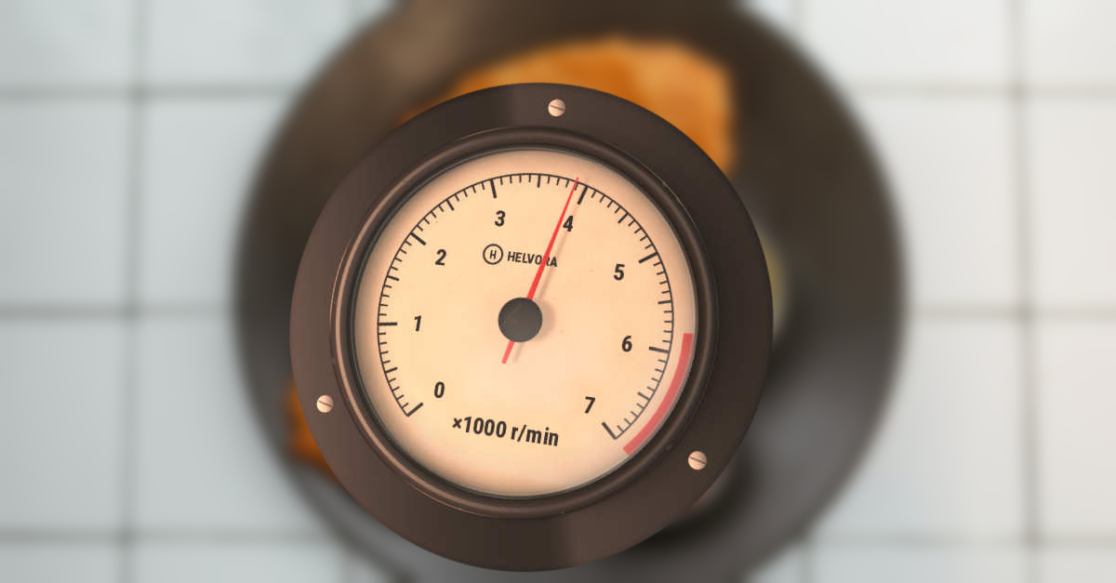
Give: 3900 rpm
